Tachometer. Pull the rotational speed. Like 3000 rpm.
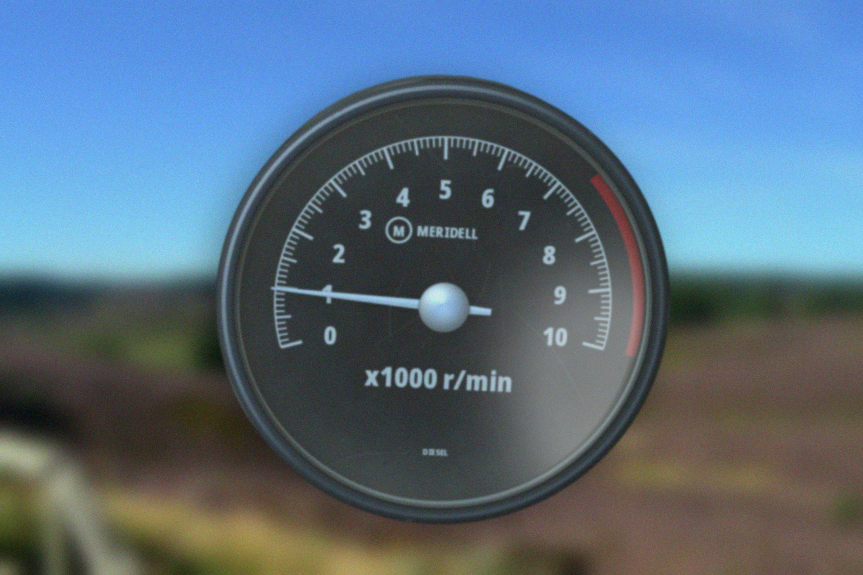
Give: 1000 rpm
